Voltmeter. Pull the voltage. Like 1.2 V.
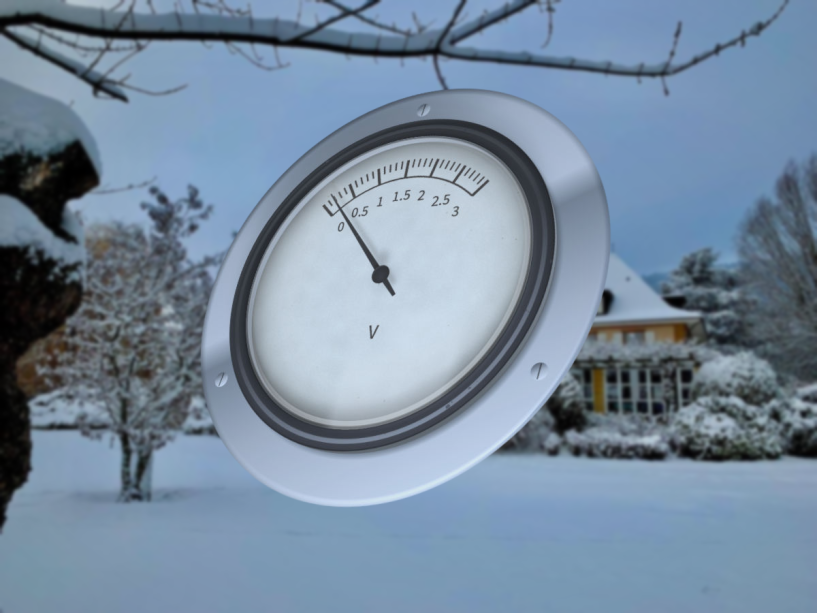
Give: 0.2 V
